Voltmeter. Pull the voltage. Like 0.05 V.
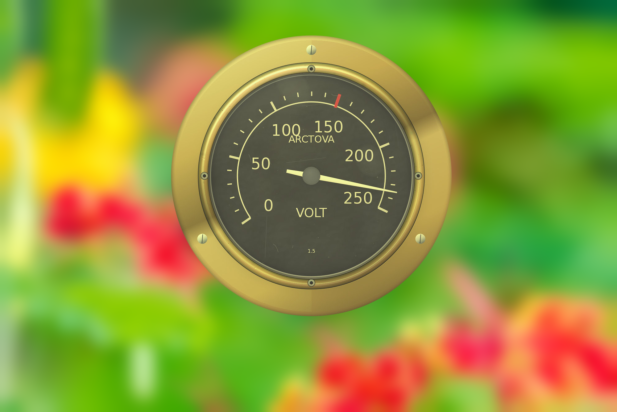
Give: 235 V
